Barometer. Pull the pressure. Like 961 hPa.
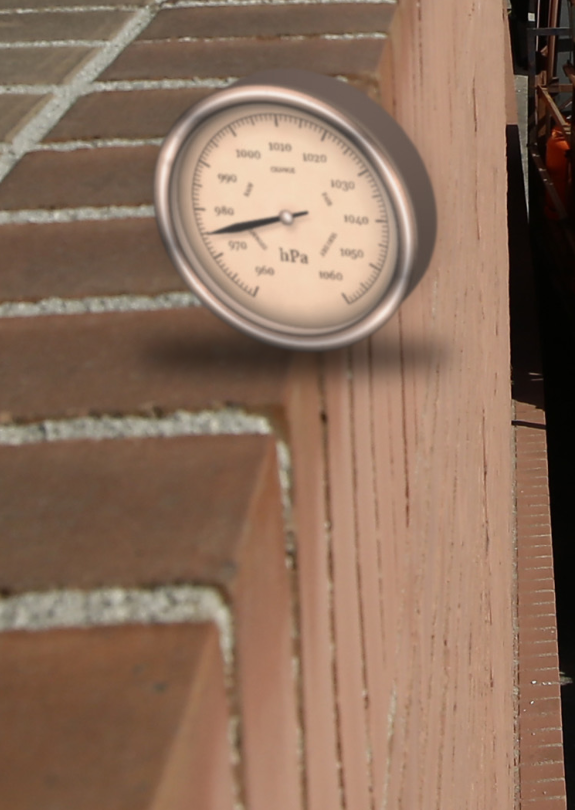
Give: 975 hPa
